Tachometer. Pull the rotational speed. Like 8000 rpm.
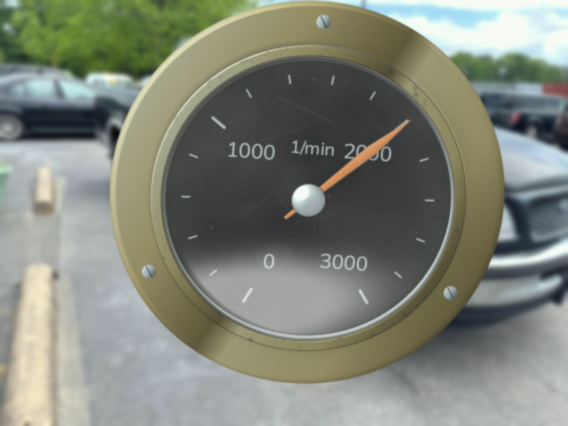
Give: 2000 rpm
